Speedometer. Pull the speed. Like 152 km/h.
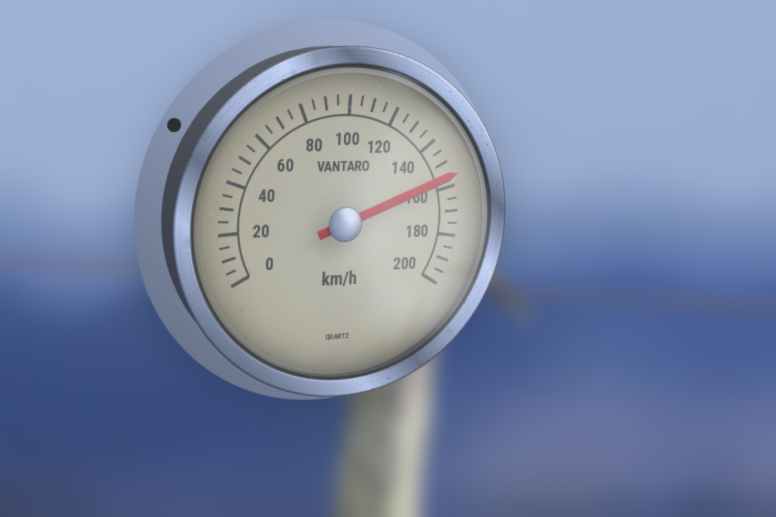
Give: 155 km/h
